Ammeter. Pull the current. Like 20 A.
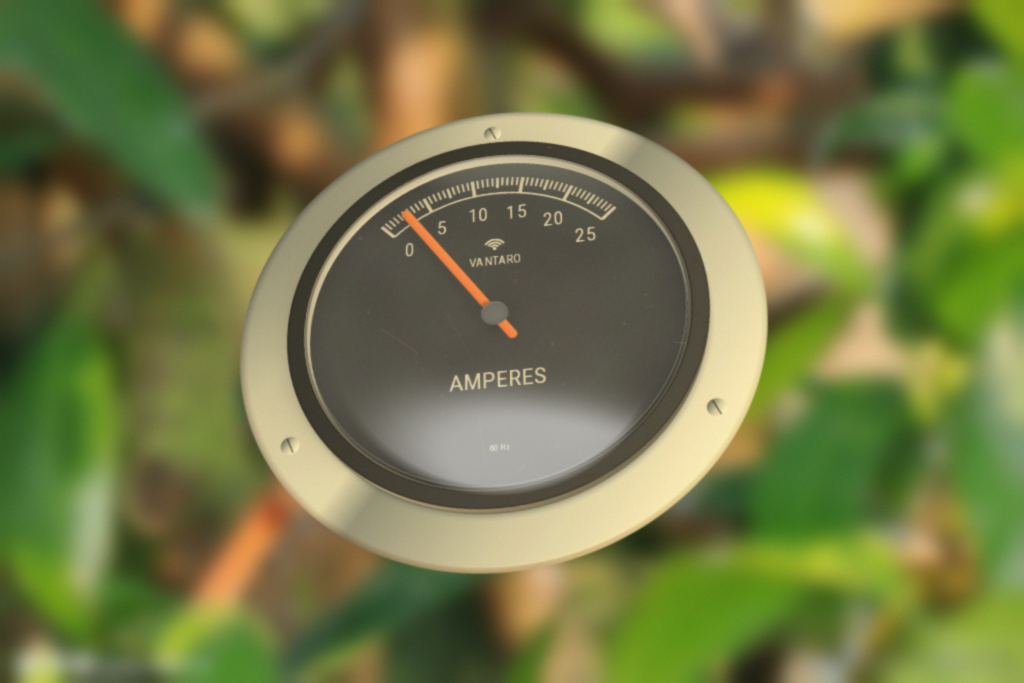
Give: 2.5 A
